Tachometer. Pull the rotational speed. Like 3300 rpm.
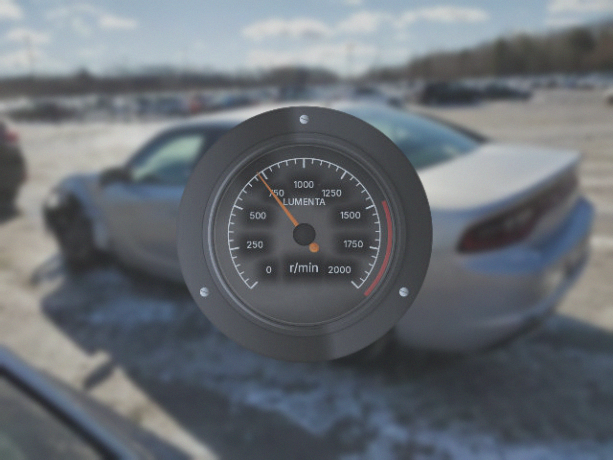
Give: 725 rpm
